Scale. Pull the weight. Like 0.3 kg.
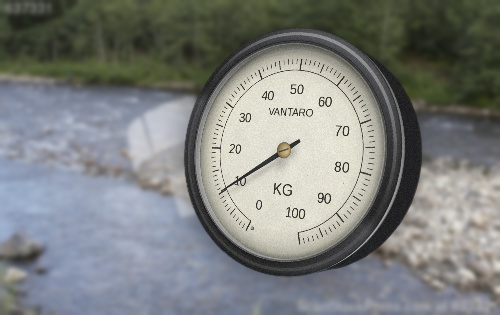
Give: 10 kg
